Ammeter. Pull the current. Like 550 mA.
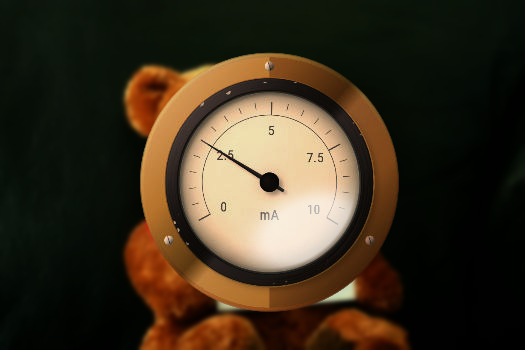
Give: 2.5 mA
